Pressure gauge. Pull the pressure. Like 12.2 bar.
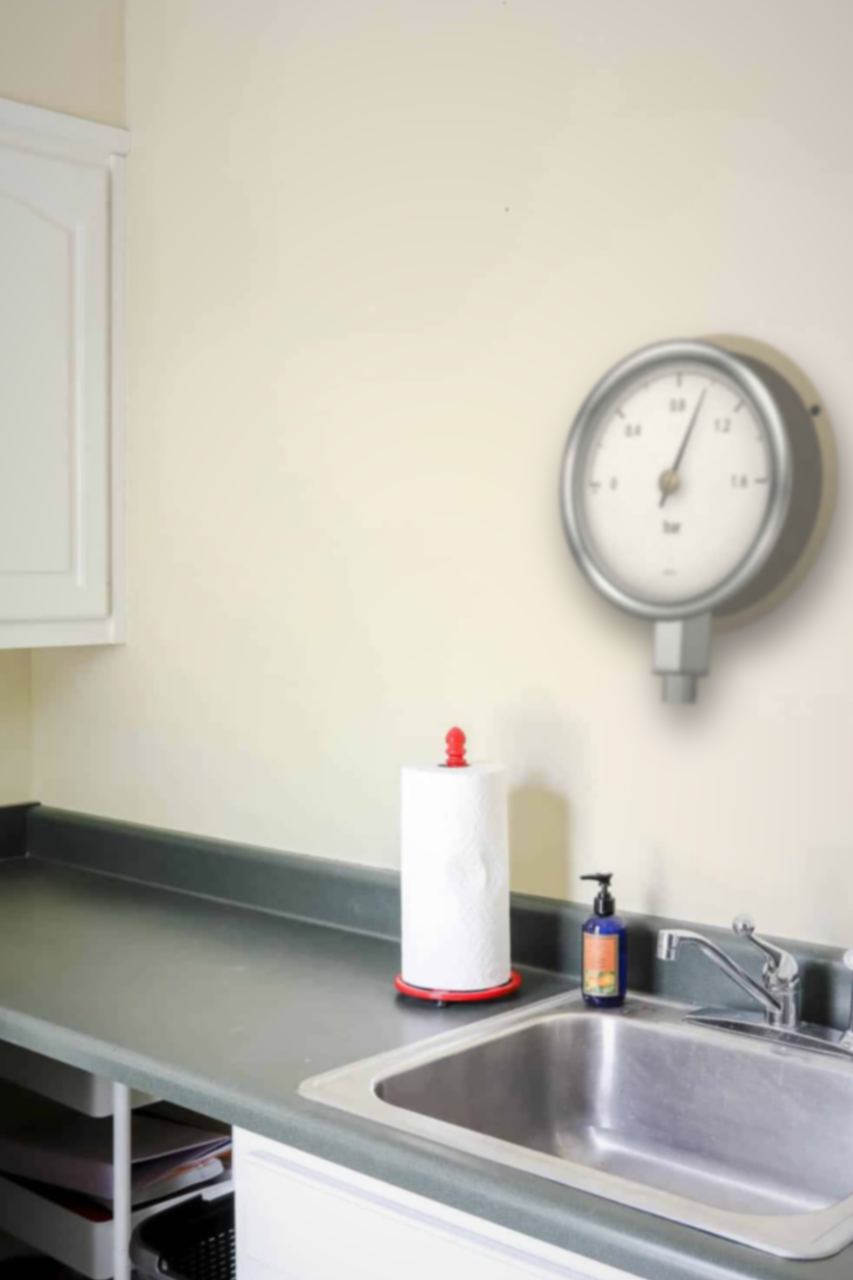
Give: 1 bar
